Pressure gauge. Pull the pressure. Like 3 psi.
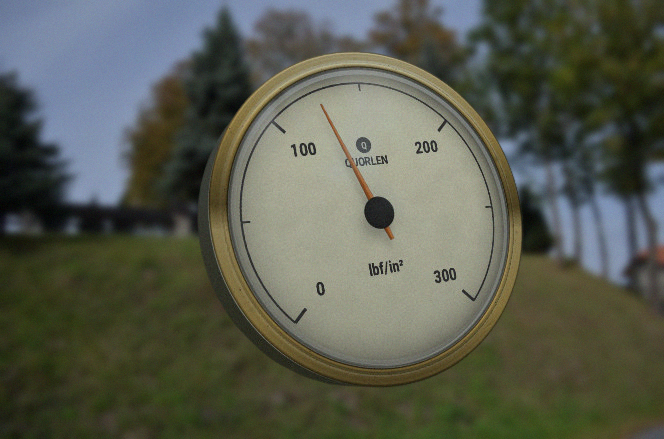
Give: 125 psi
